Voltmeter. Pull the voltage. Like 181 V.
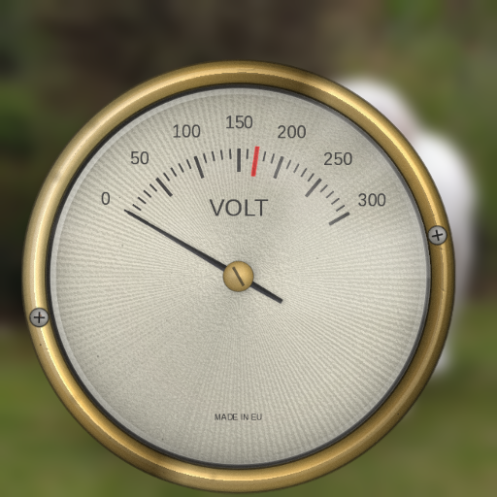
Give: 0 V
